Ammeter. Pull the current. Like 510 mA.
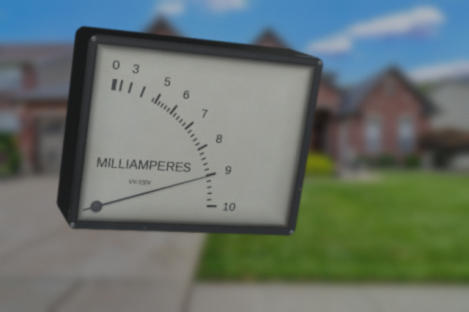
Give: 9 mA
